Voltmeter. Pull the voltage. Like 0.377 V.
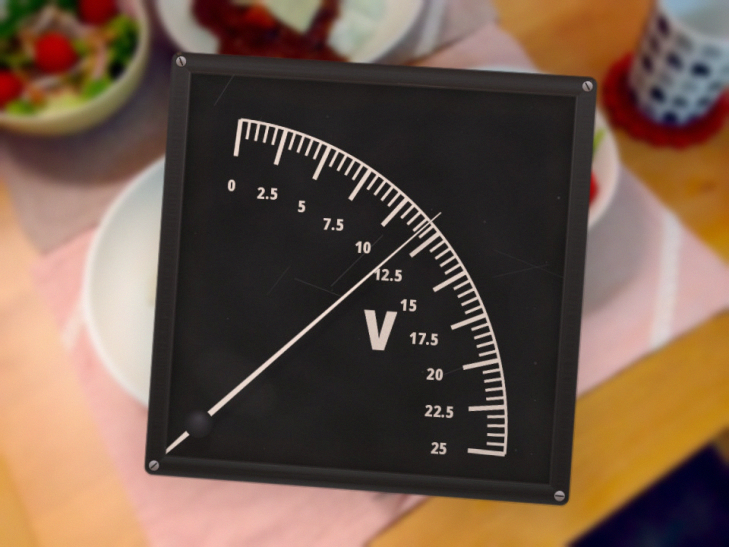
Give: 11.75 V
